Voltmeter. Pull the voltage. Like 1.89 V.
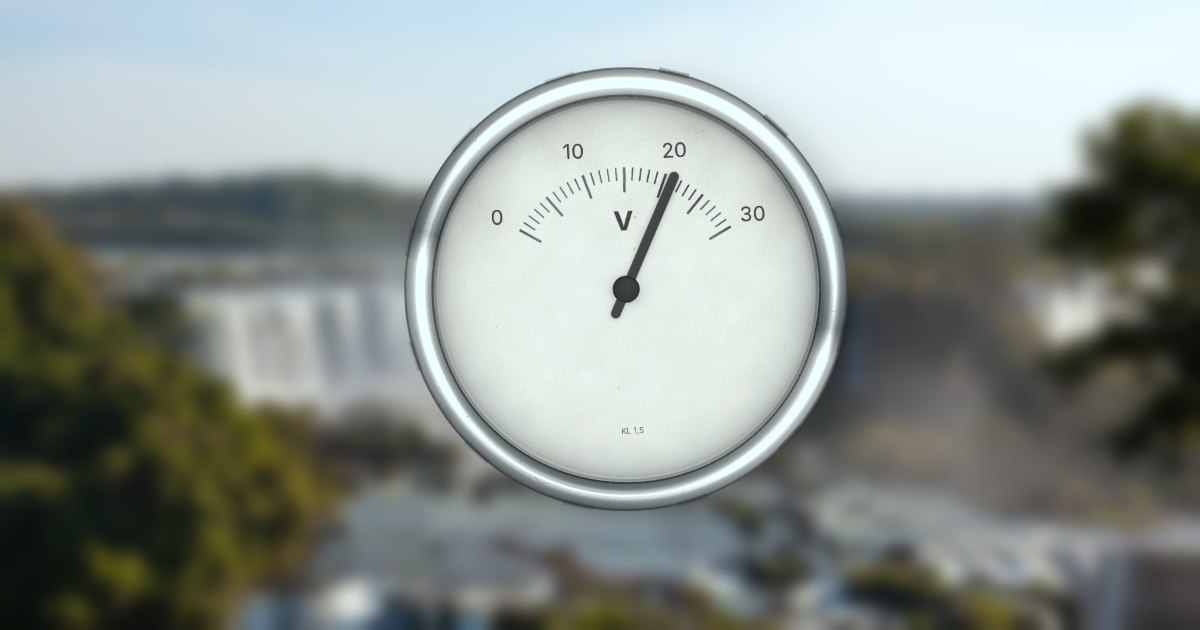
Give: 21 V
